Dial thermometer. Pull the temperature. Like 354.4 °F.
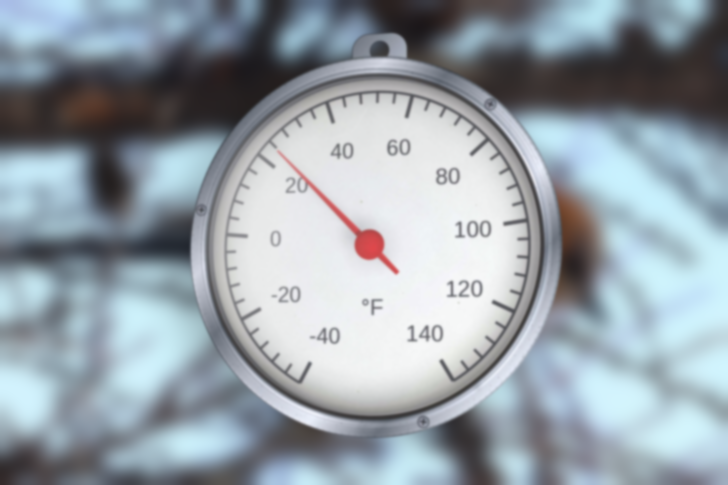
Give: 24 °F
